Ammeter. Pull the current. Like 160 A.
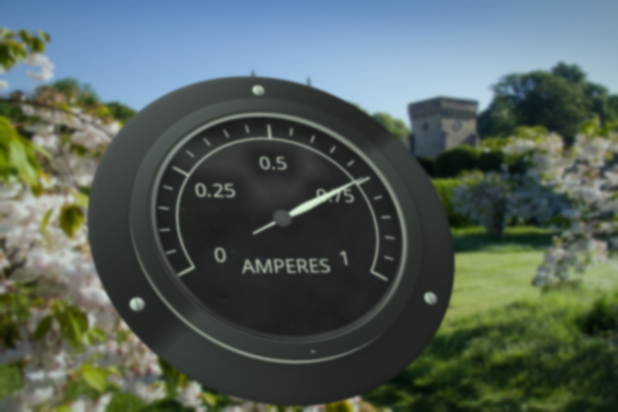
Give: 0.75 A
